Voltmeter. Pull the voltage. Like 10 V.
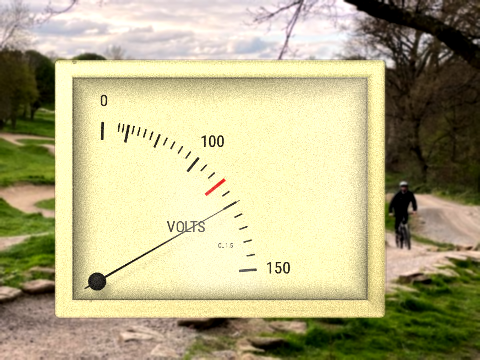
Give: 125 V
